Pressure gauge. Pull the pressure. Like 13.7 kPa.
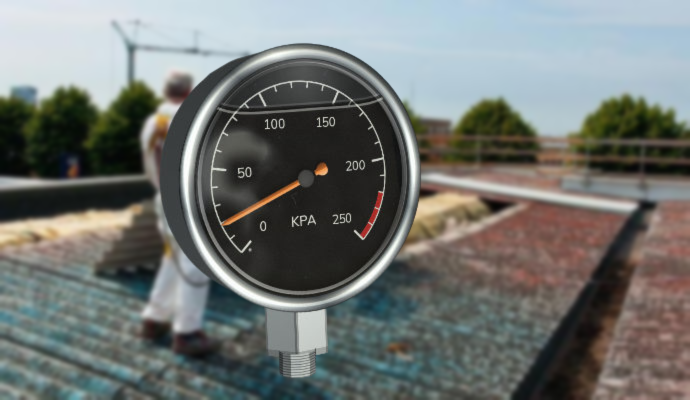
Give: 20 kPa
